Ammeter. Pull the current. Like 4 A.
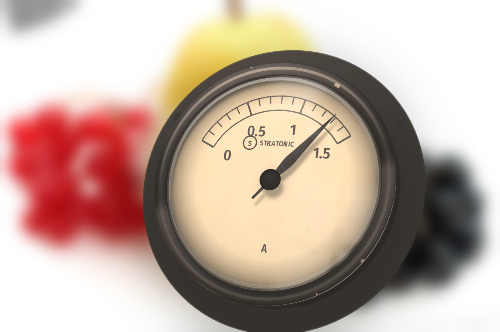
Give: 1.3 A
